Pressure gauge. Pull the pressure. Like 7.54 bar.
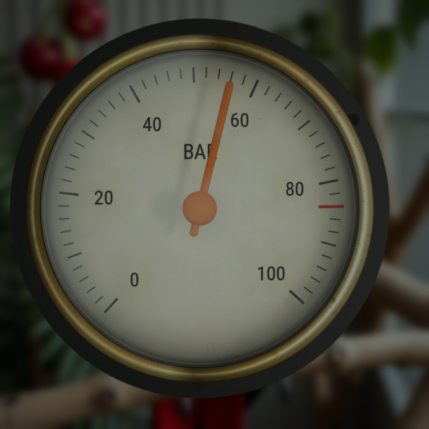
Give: 56 bar
